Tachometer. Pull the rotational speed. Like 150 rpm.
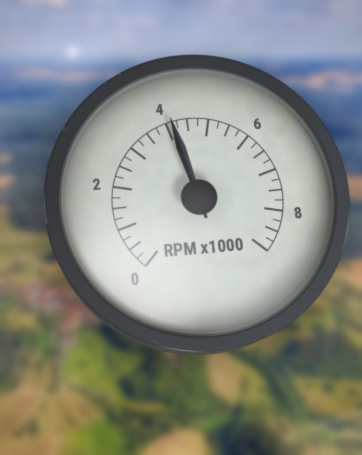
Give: 4125 rpm
